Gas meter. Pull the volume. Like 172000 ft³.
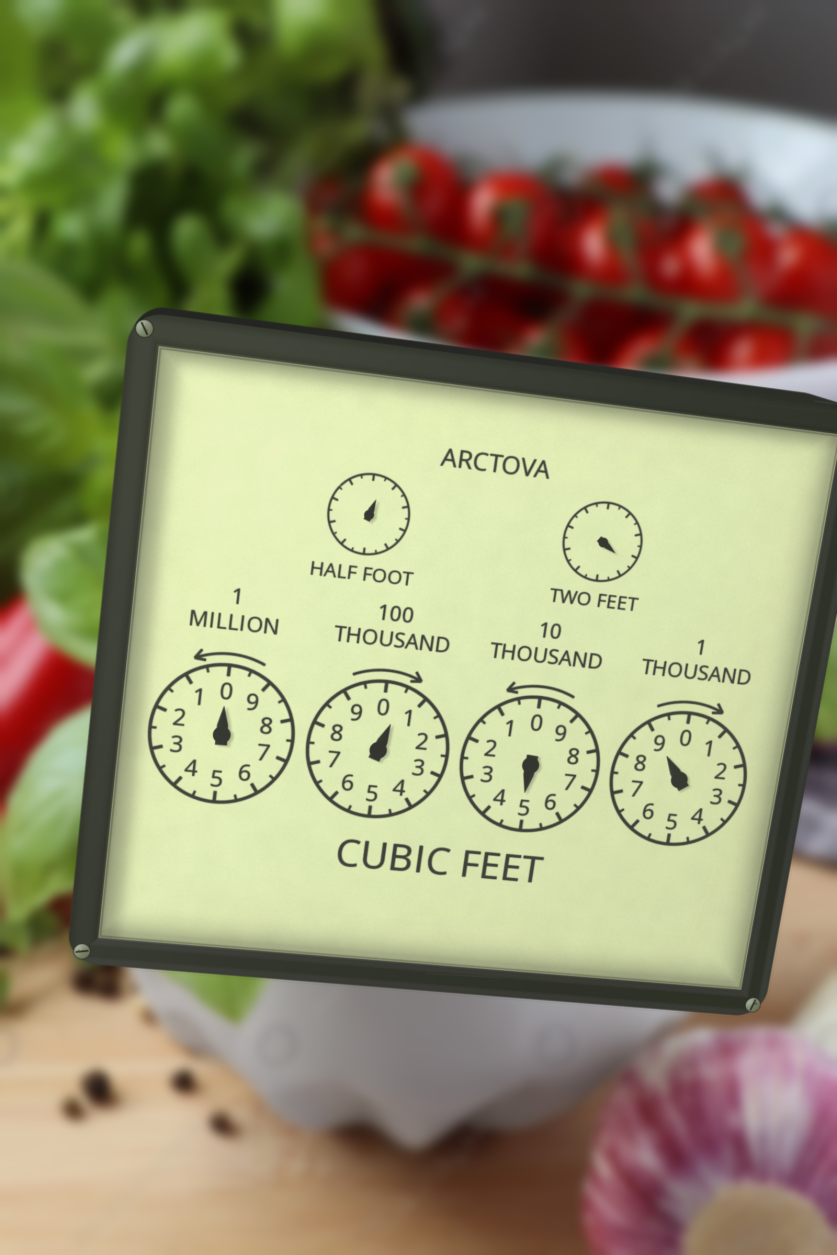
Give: 4900 ft³
